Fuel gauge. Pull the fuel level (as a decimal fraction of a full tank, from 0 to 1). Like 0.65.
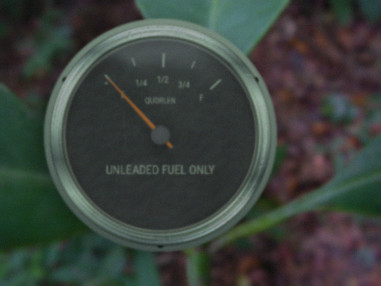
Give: 0
